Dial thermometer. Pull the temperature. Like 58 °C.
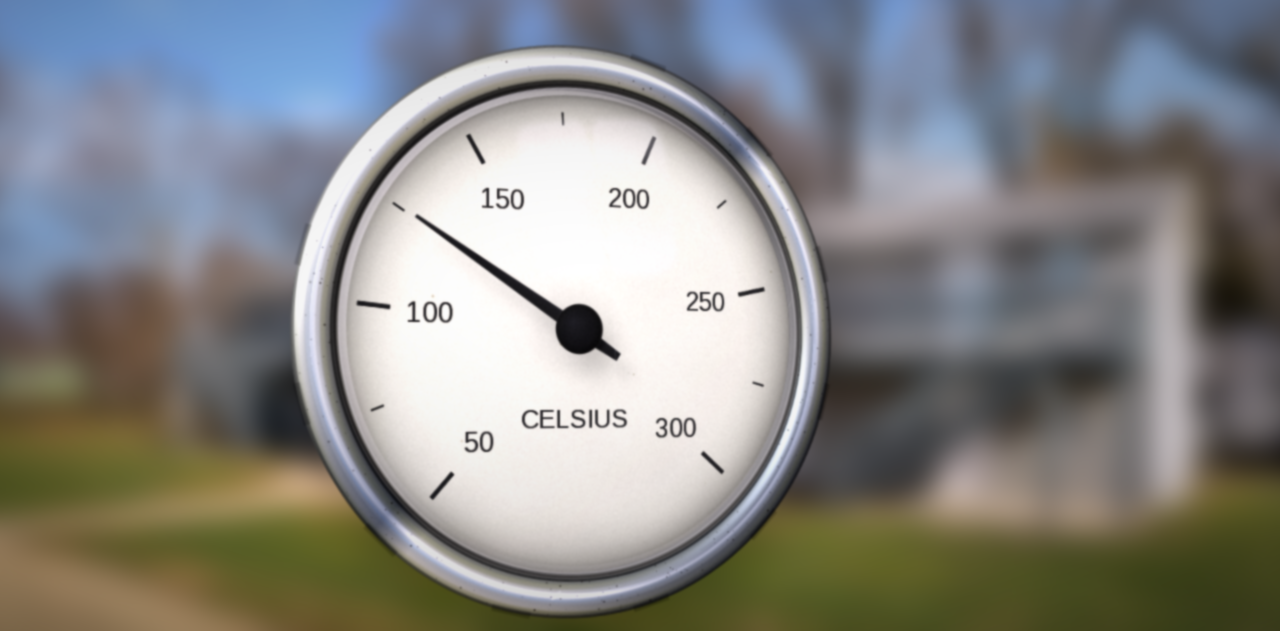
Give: 125 °C
